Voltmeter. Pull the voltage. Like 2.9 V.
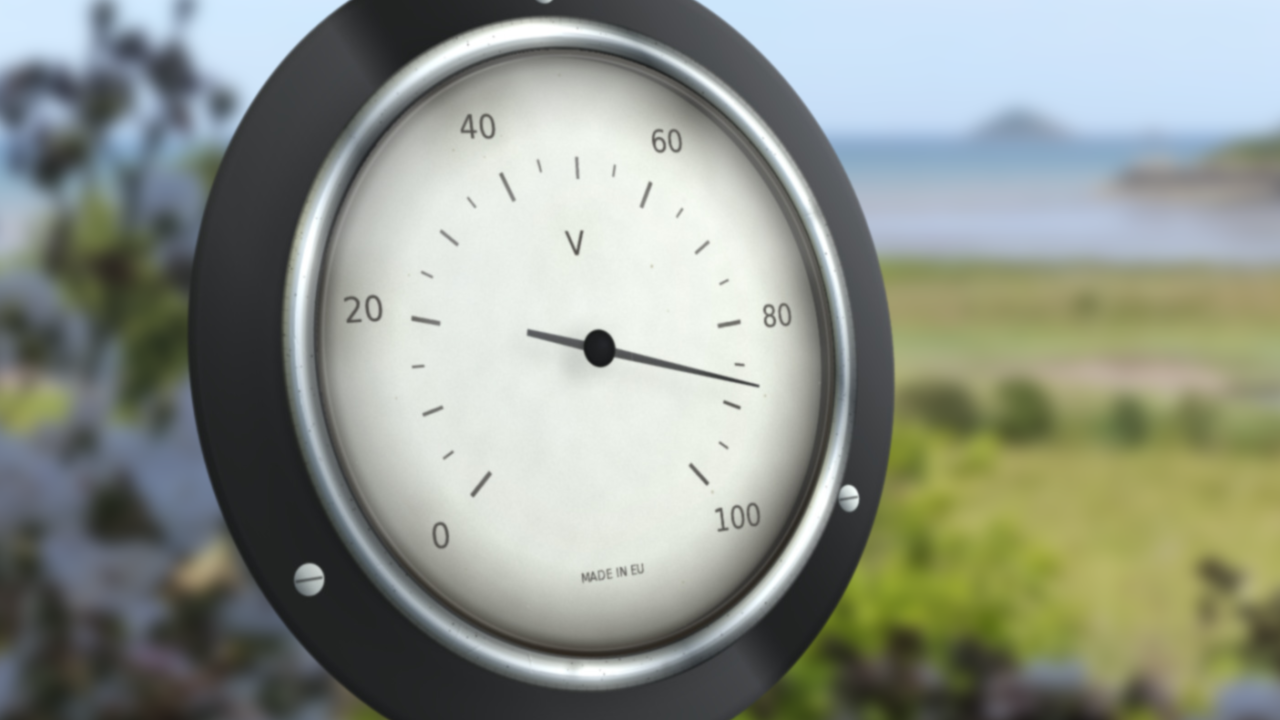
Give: 87.5 V
